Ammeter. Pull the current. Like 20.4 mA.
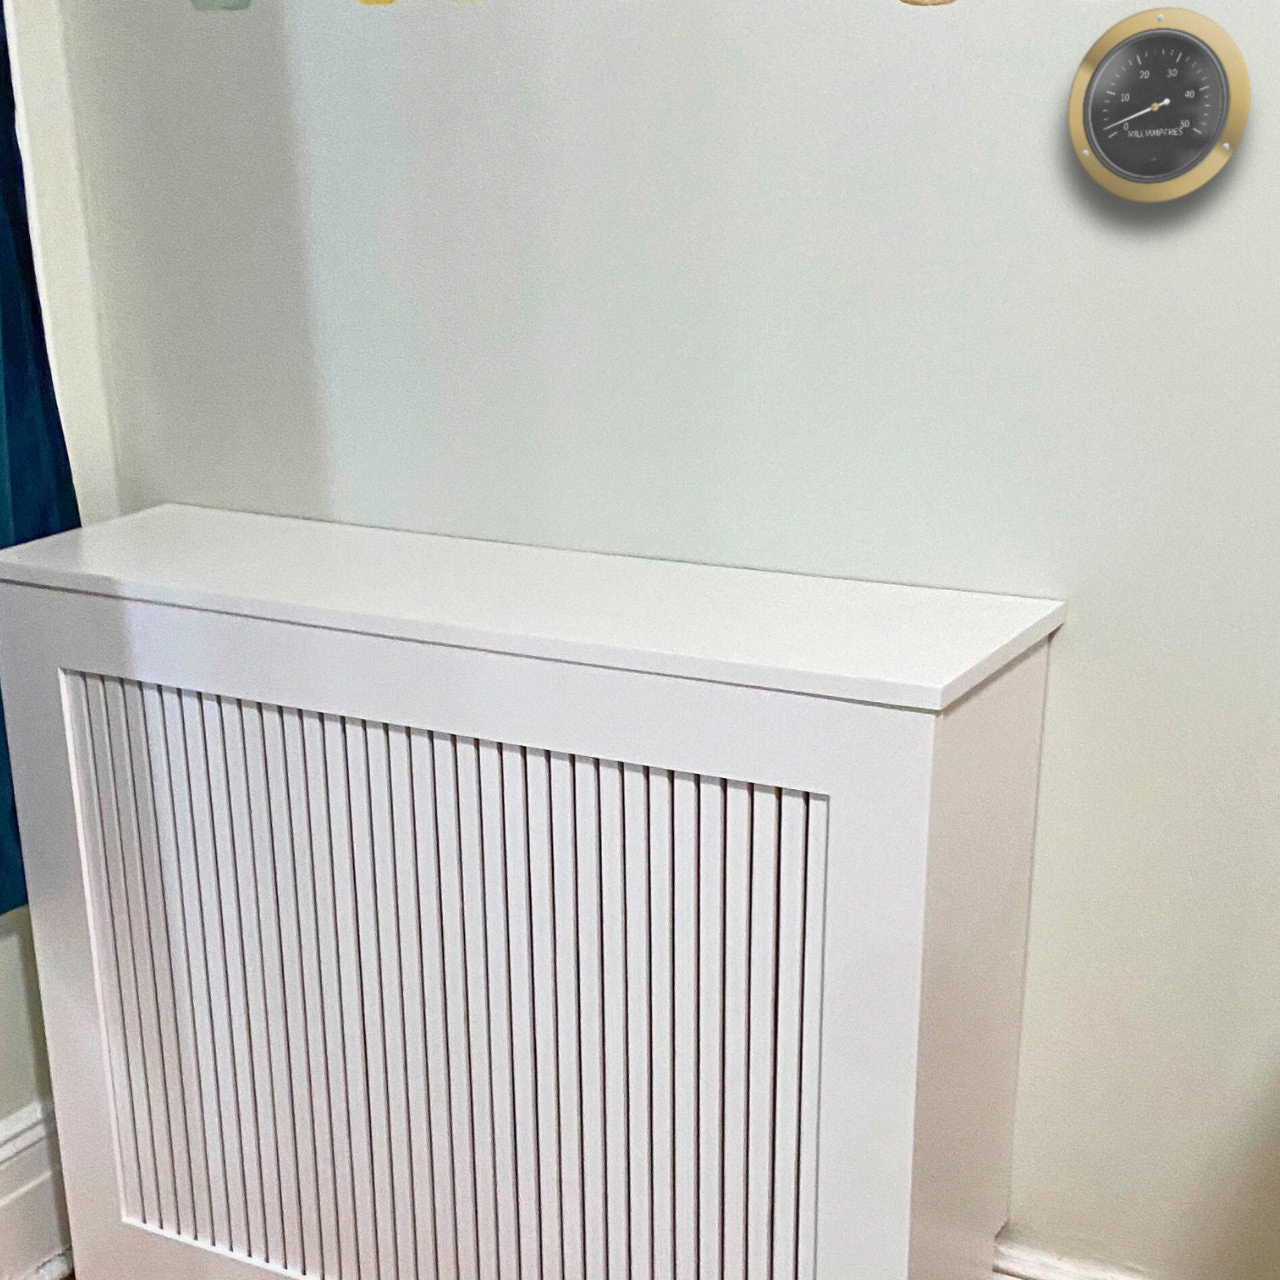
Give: 2 mA
